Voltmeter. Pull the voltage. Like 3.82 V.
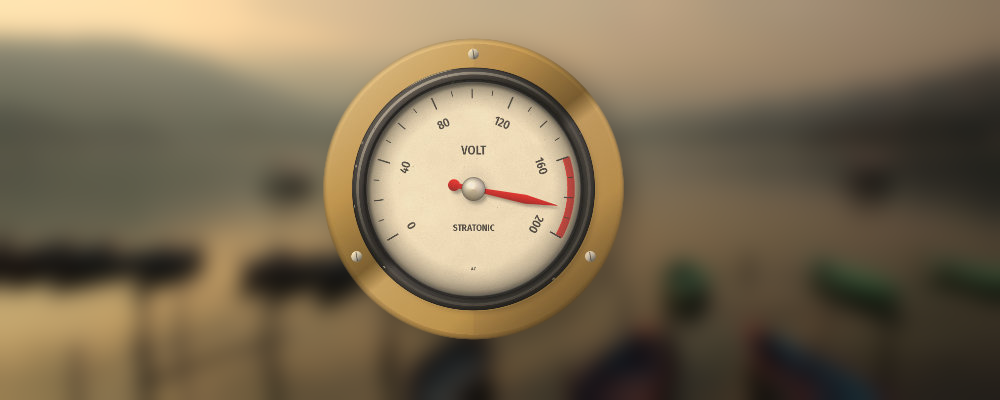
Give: 185 V
